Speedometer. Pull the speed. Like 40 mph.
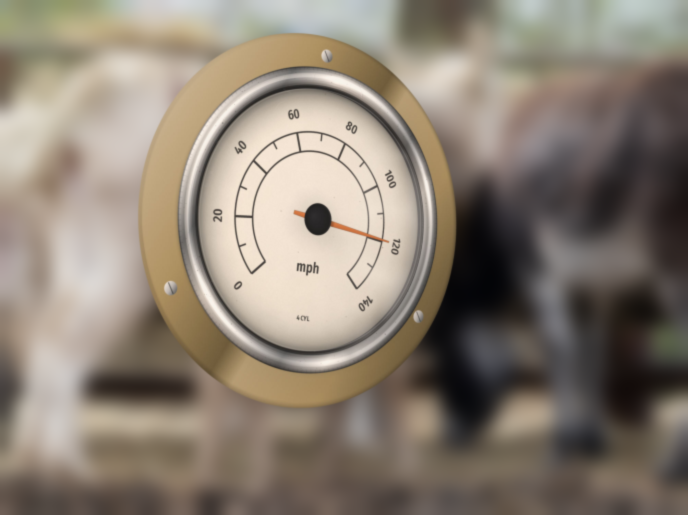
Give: 120 mph
